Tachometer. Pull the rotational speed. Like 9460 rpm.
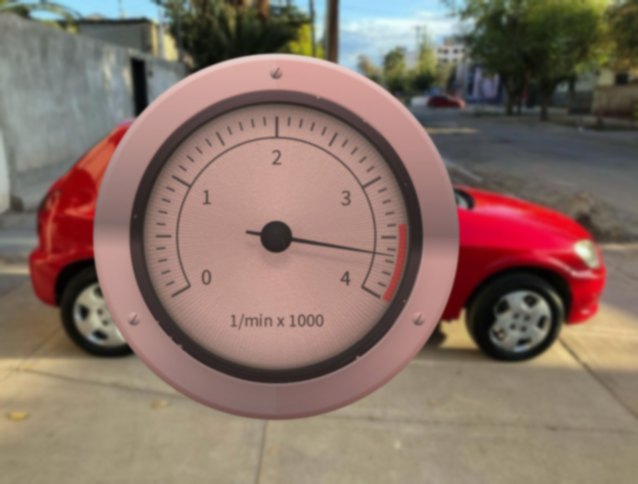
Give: 3650 rpm
